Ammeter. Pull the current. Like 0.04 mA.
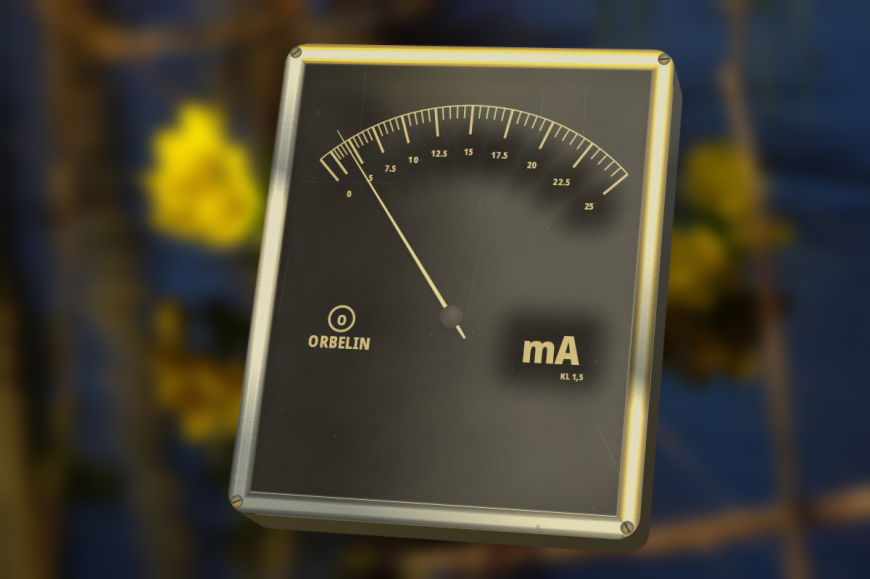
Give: 4.5 mA
